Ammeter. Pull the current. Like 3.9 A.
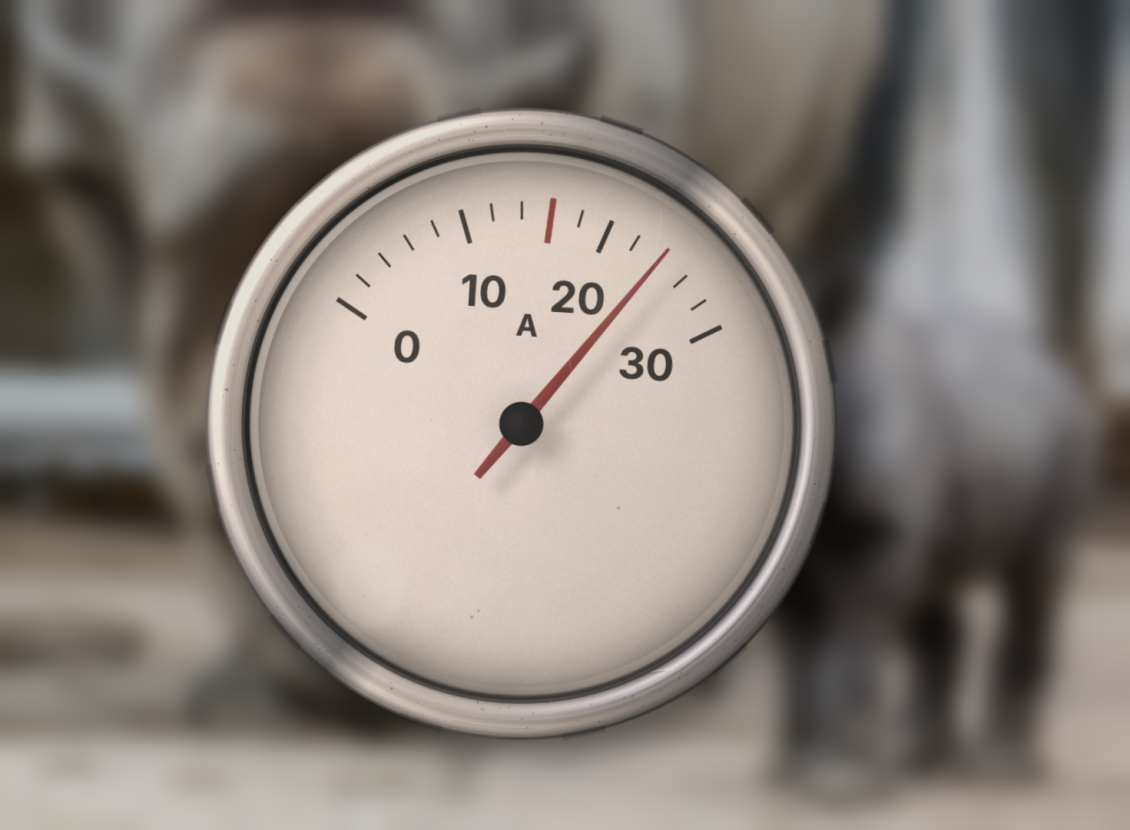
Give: 24 A
